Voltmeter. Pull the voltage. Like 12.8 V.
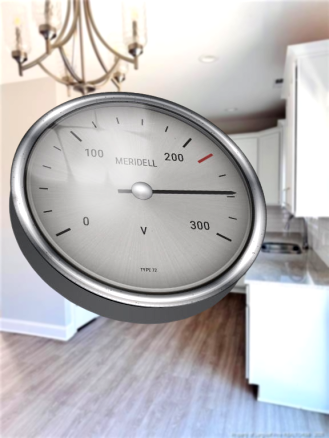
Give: 260 V
